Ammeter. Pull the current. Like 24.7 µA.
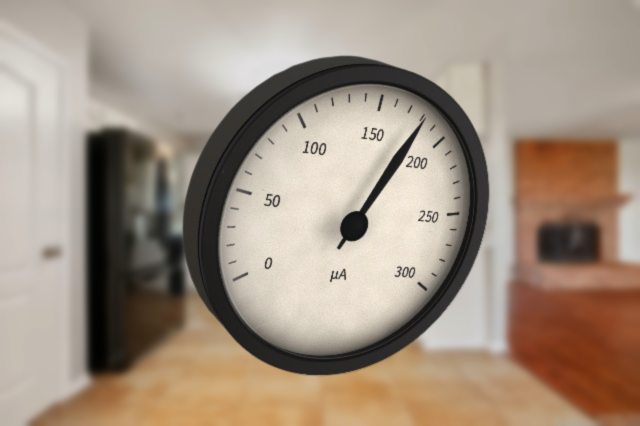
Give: 180 µA
